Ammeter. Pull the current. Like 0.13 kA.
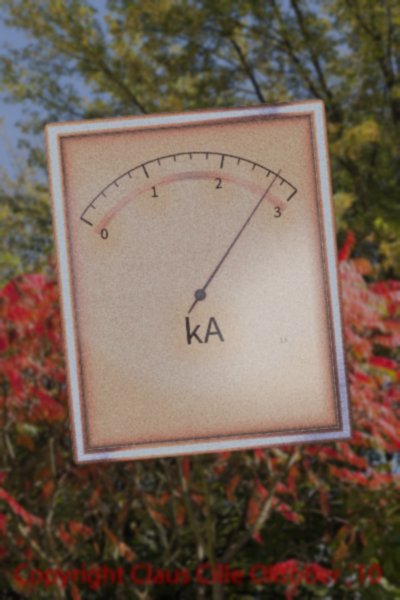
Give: 2.7 kA
